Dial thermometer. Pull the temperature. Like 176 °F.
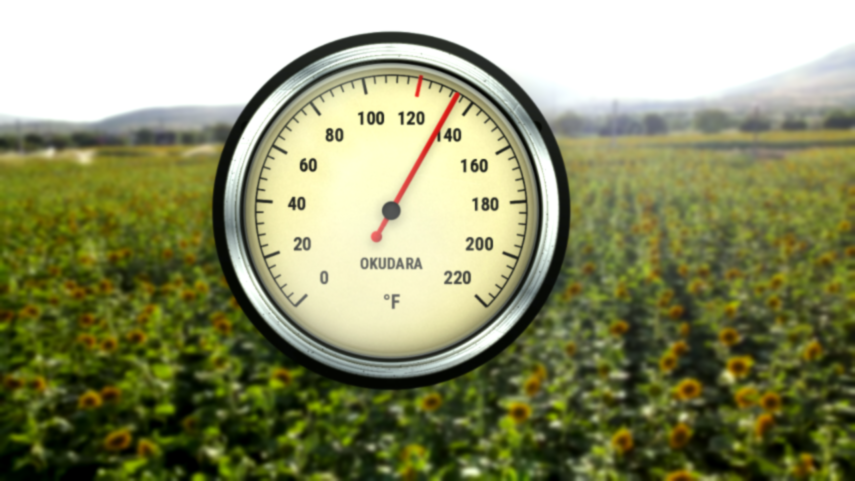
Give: 134 °F
